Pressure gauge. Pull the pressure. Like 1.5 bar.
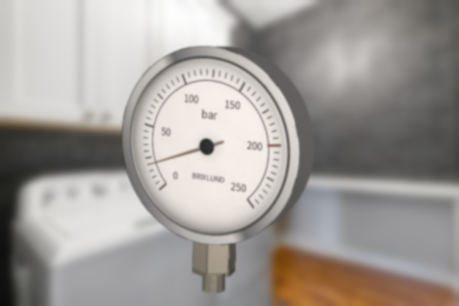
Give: 20 bar
